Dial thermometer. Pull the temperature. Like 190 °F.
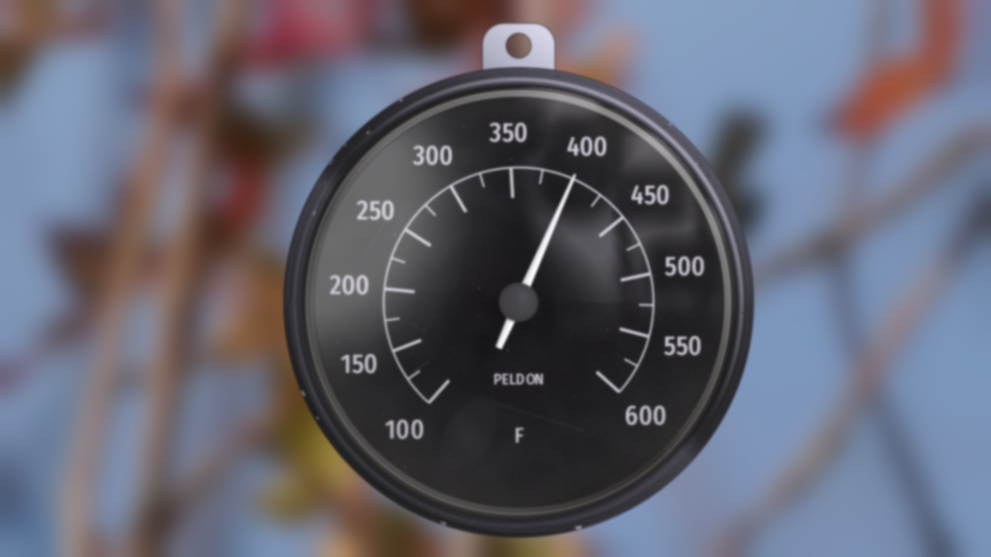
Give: 400 °F
